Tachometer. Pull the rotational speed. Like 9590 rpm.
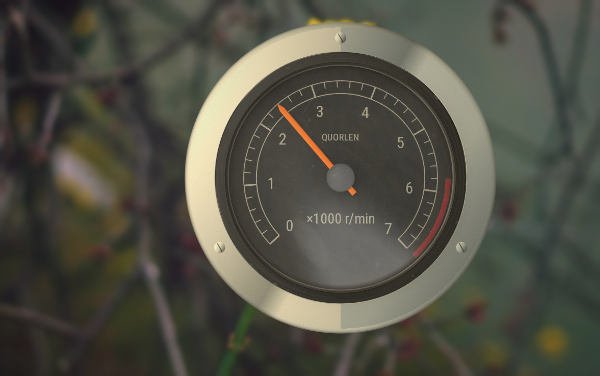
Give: 2400 rpm
